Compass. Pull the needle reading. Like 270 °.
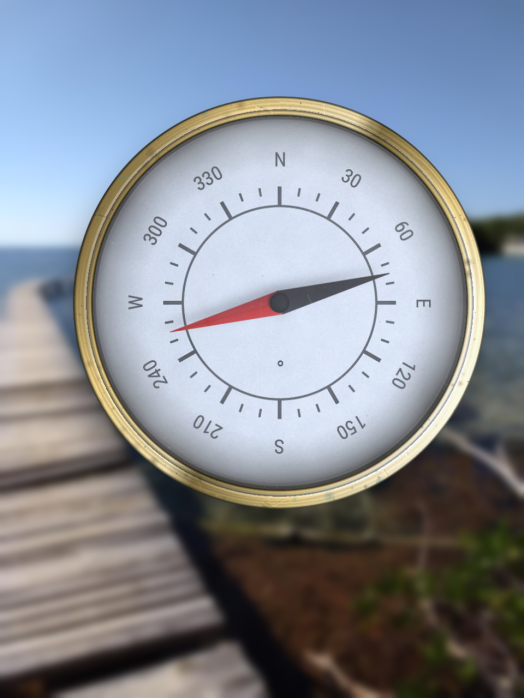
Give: 255 °
